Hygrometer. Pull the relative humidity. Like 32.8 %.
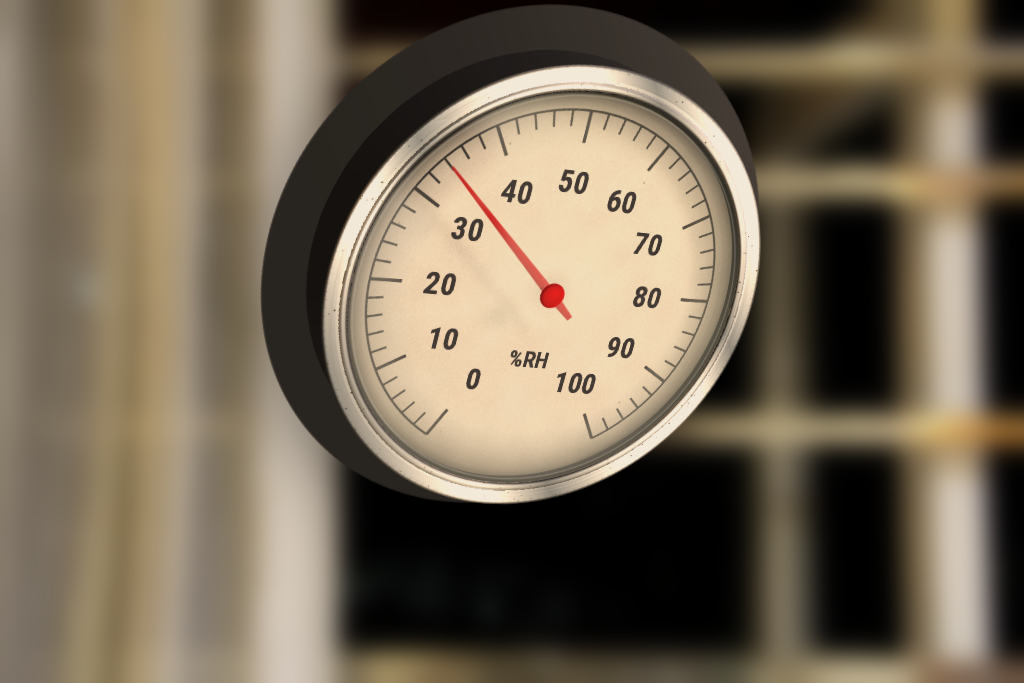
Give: 34 %
